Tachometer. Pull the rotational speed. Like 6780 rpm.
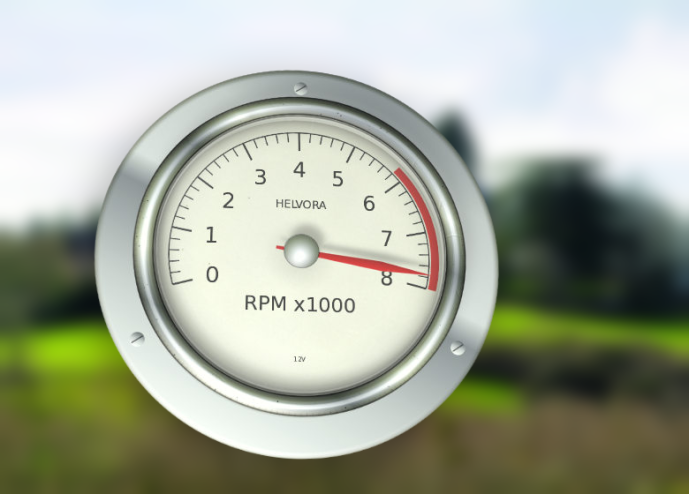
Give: 7800 rpm
